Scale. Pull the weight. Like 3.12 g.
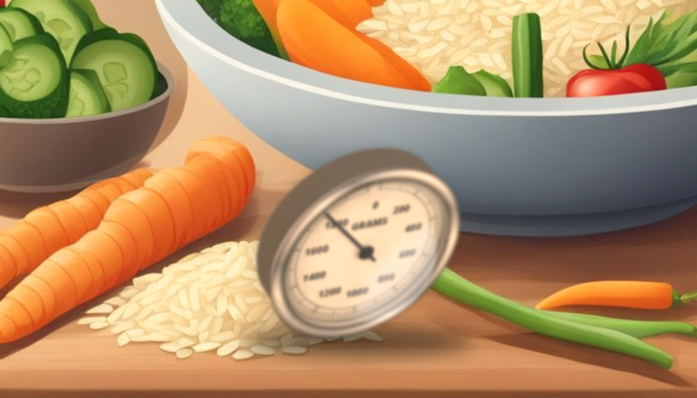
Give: 1800 g
